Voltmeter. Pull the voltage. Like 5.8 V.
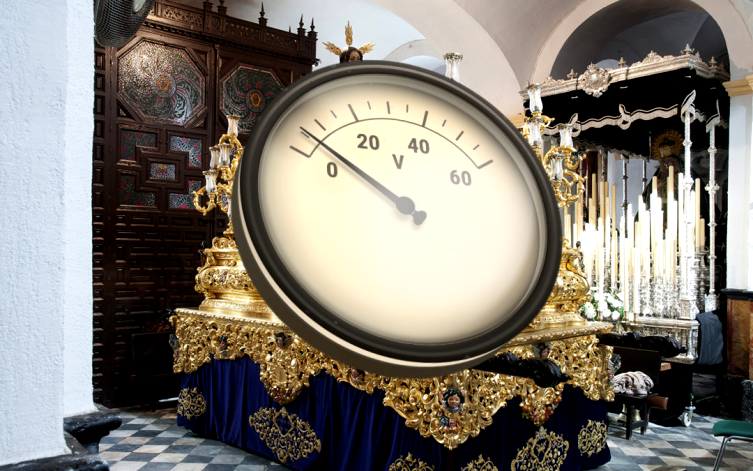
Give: 5 V
